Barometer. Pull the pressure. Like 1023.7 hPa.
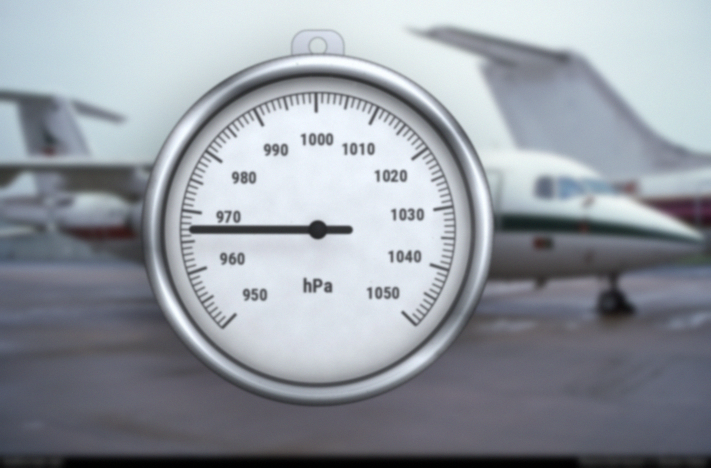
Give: 967 hPa
